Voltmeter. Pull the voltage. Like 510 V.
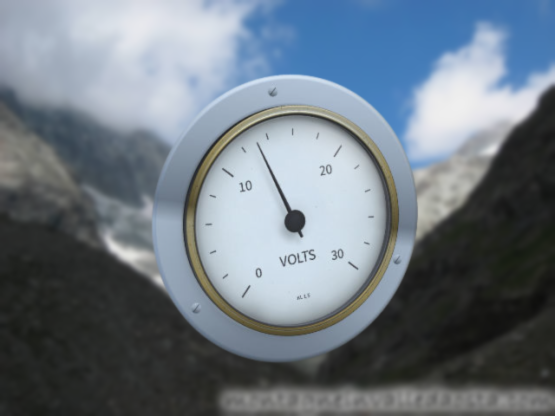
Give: 13 V
